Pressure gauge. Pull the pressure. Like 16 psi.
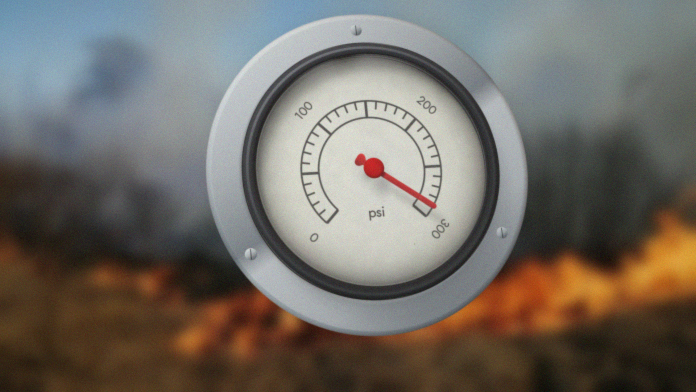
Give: 290 psi
